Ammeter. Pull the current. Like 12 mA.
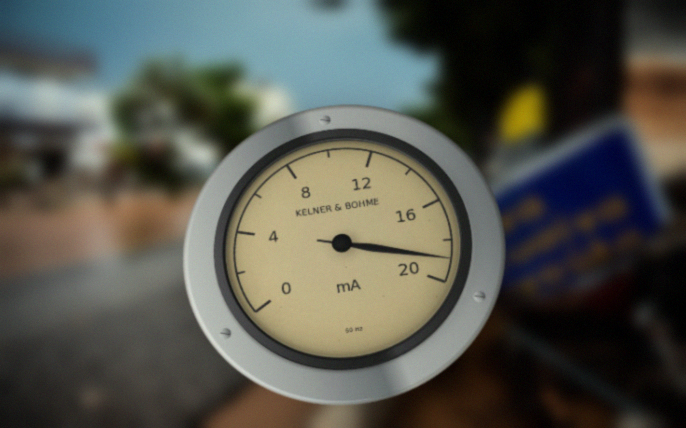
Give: 19 mA
